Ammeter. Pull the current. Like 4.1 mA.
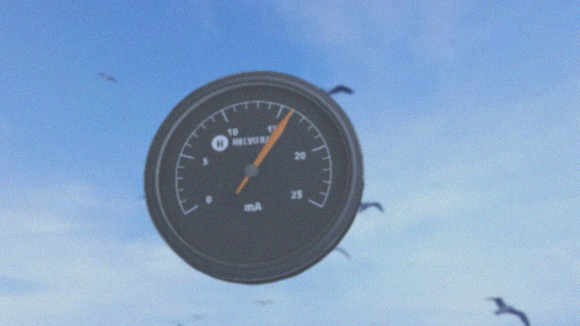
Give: 16 mA
